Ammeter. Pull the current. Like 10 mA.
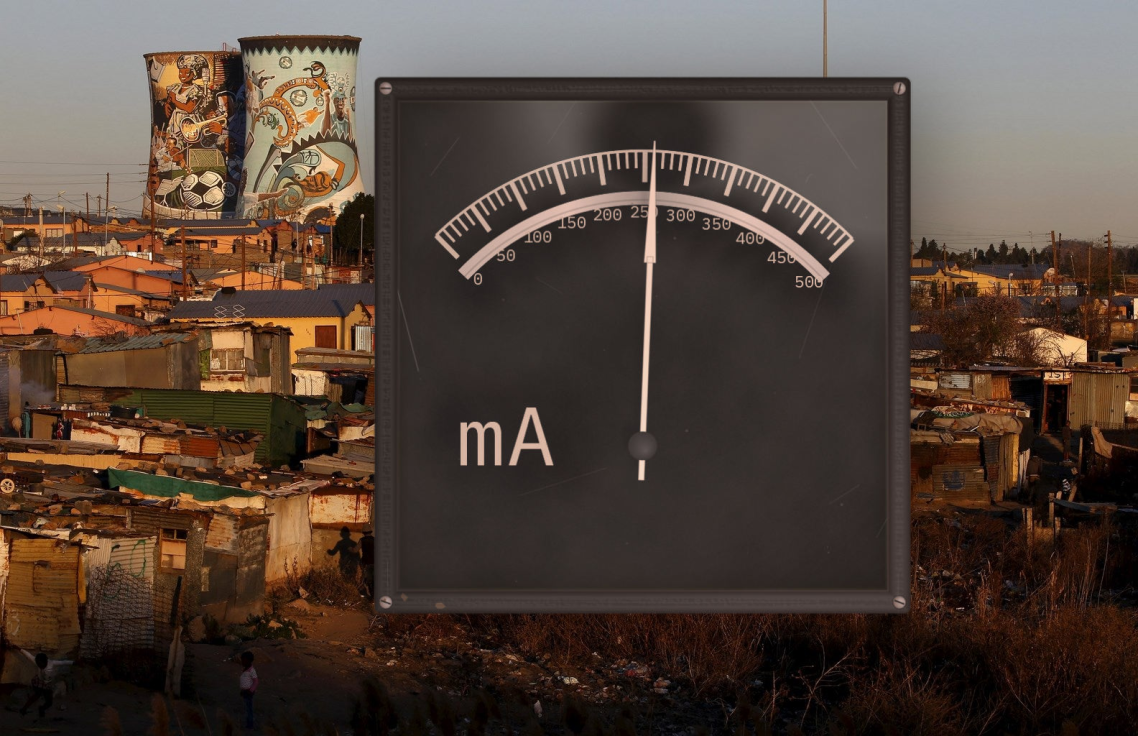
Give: 260 mA
